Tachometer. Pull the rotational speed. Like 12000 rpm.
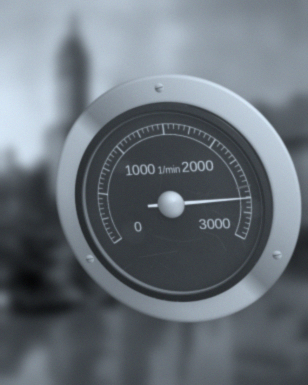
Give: 2600 rpm
